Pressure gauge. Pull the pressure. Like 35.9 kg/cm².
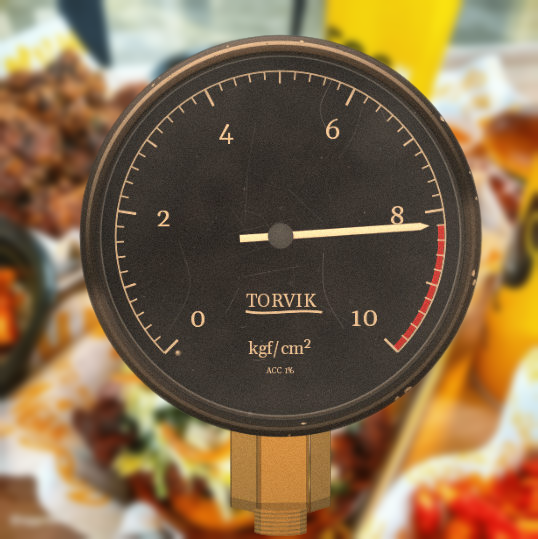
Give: 8.2 kg/cm²
